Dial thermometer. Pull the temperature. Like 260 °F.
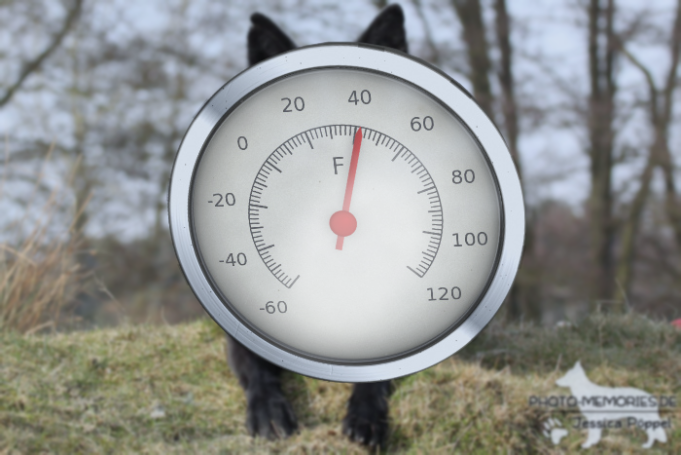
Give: 42 °F
